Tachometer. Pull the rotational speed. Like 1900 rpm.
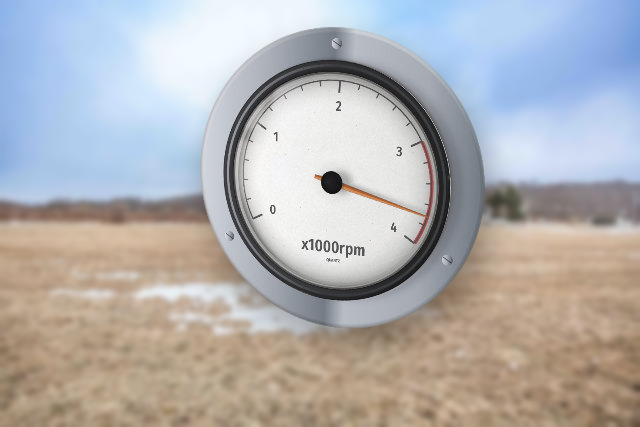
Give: 3700 rpm
